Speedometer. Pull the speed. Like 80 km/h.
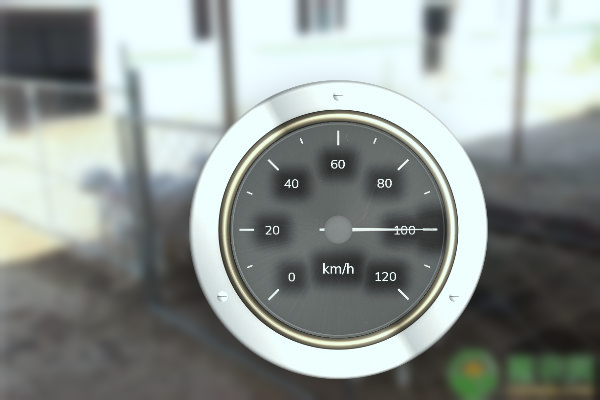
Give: 100 km/h
